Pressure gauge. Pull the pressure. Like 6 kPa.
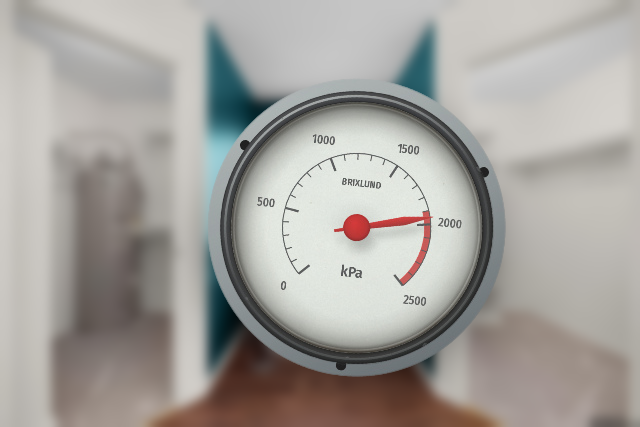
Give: 1950 kPa
